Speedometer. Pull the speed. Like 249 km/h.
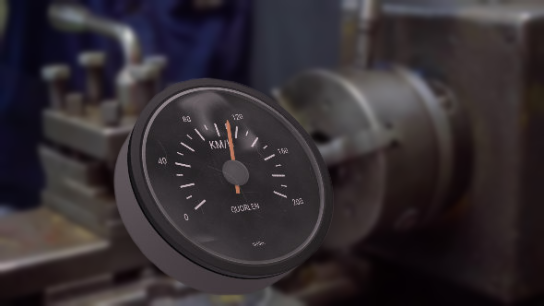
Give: 110 km/h
